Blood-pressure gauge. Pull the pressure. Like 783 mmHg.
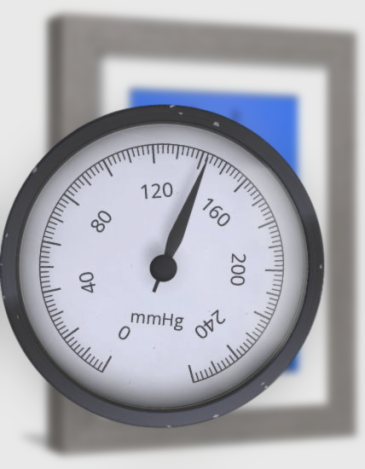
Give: 142 mmHg
